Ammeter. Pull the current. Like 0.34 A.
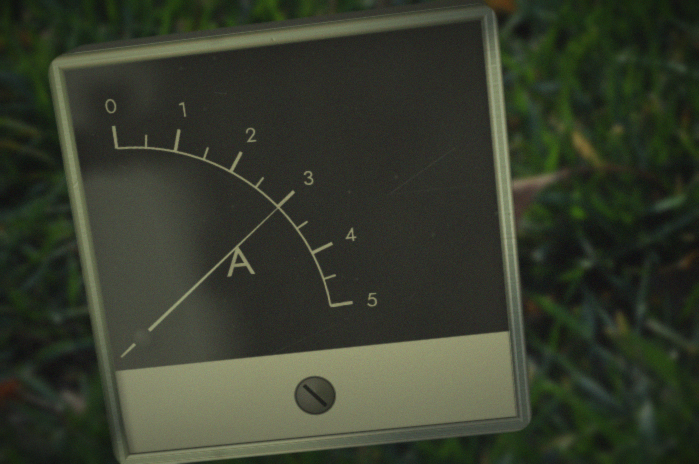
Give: 3 A
